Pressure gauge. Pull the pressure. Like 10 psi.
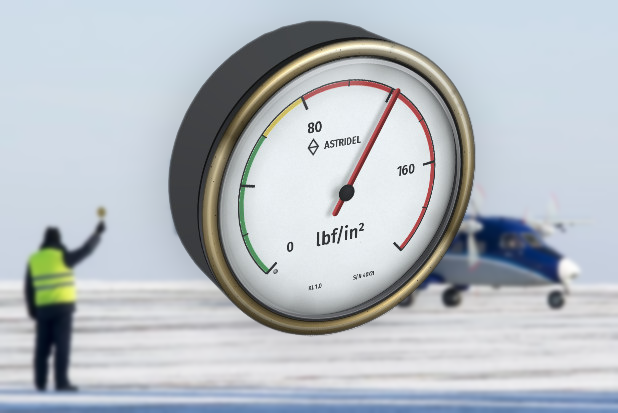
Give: 120 psi
